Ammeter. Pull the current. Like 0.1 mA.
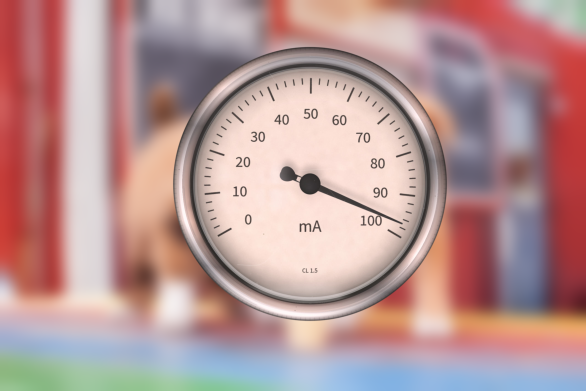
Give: 97 mA
